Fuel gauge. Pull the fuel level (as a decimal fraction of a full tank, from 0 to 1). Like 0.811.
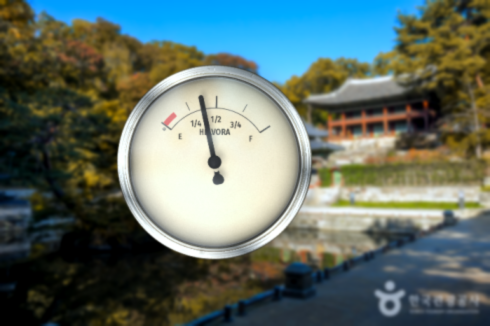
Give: 0.375
